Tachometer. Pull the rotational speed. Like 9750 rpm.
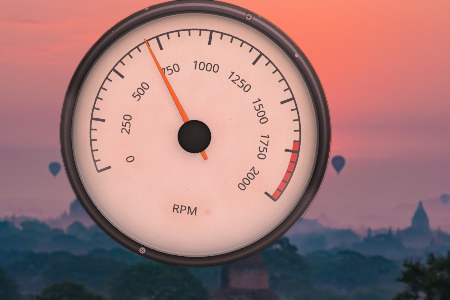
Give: 700 rpm
